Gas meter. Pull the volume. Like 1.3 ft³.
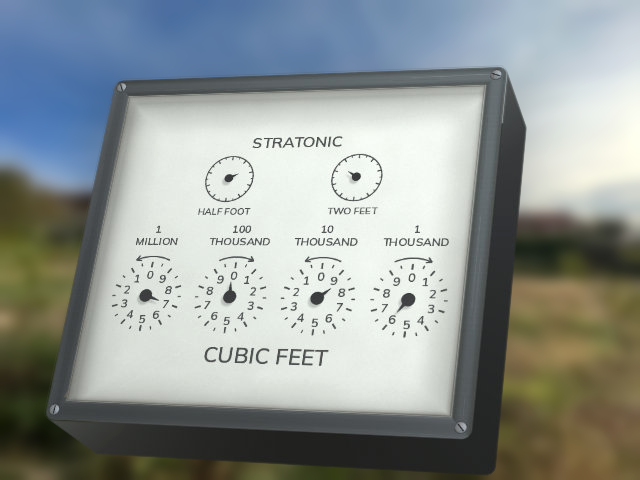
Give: 698600 ft³
